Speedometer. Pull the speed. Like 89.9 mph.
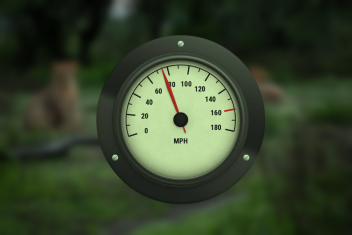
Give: 75 mph
